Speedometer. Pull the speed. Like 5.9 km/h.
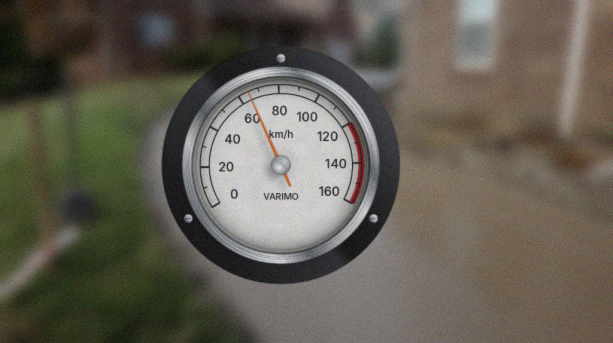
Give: 65 km/h
